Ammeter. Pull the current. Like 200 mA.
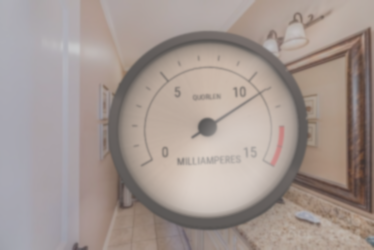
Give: 11 mA
